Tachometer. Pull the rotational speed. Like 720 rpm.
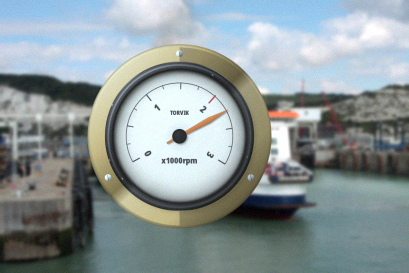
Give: 2250 rpm
